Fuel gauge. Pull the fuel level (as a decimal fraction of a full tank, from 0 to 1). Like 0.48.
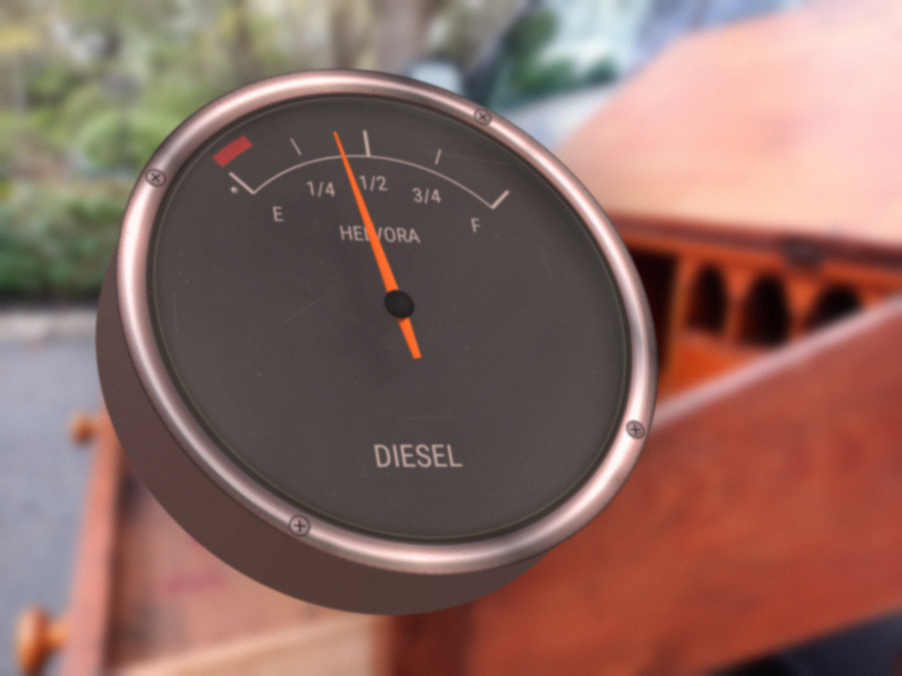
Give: 0.375
